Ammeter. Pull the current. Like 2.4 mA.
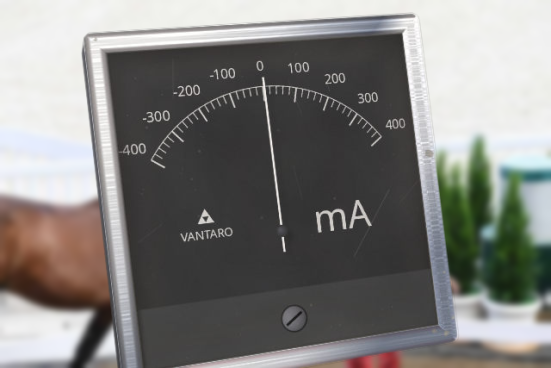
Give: 0 mA
